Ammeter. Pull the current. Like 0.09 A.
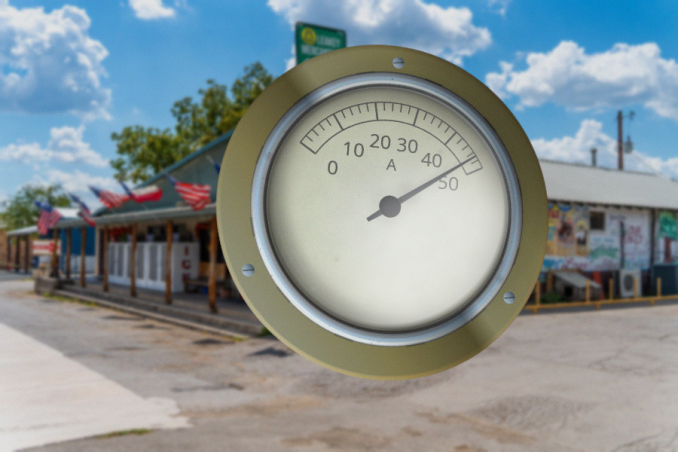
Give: 47 A
